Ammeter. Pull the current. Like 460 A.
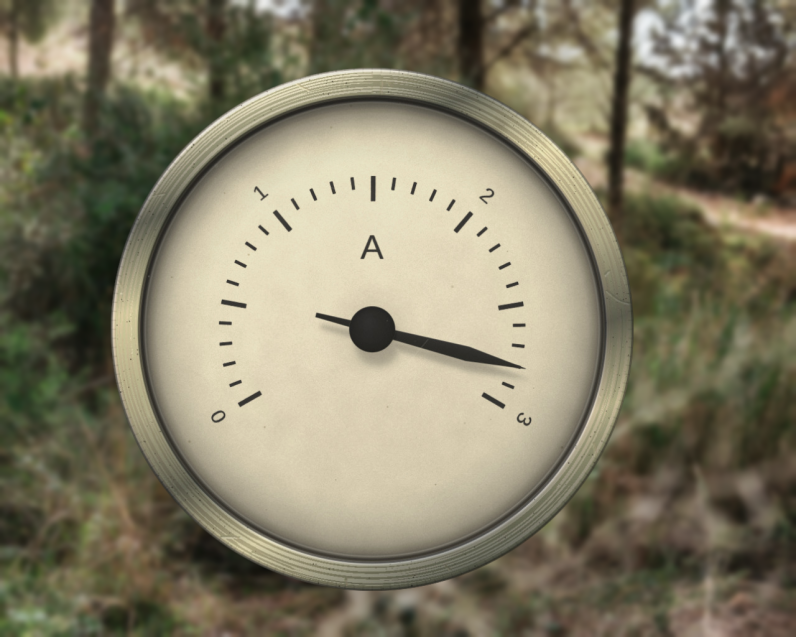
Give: 2.8 A
